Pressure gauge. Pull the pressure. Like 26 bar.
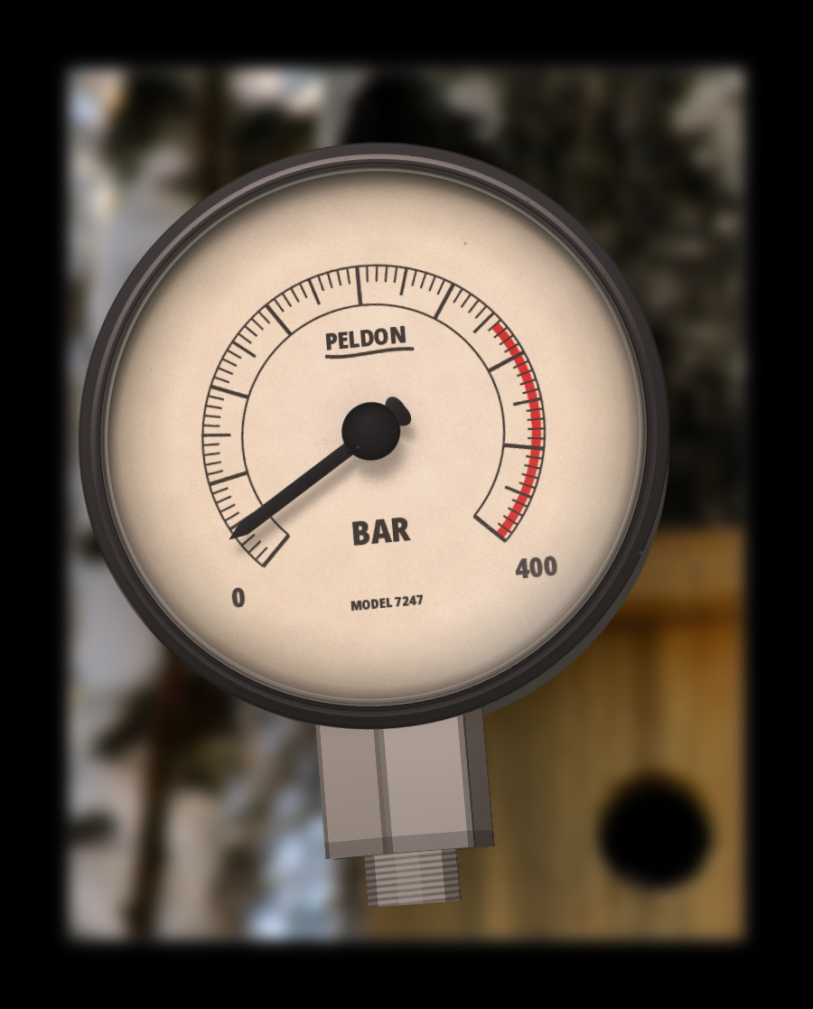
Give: 20 bar
